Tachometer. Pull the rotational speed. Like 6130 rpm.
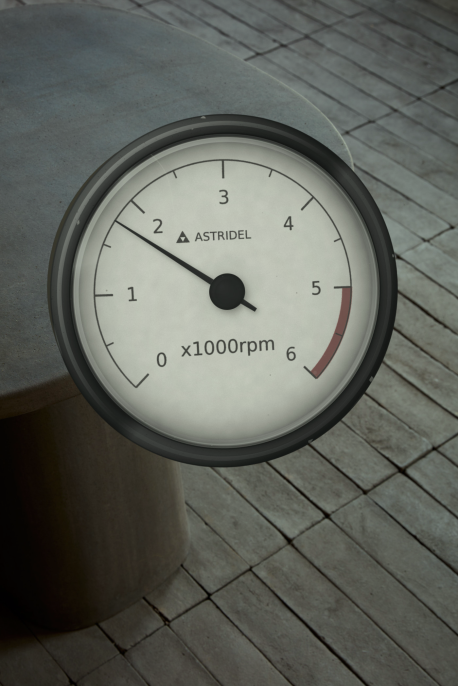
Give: 1750 rpm
